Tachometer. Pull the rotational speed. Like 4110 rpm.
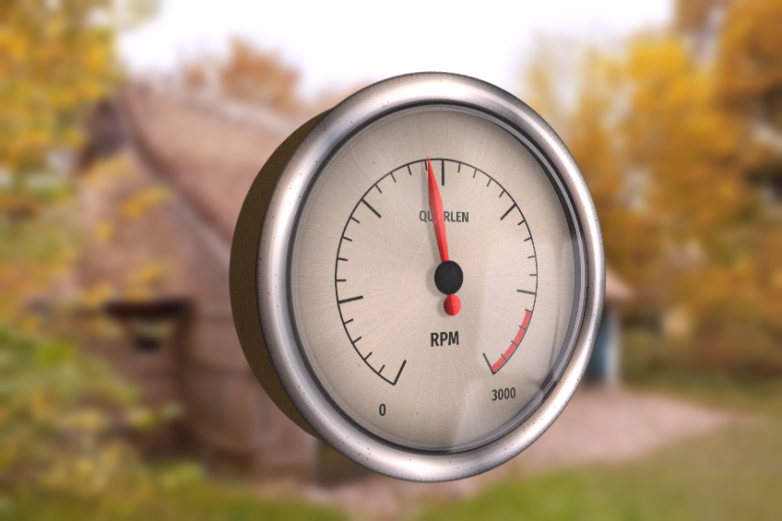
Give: 1400 rpm
